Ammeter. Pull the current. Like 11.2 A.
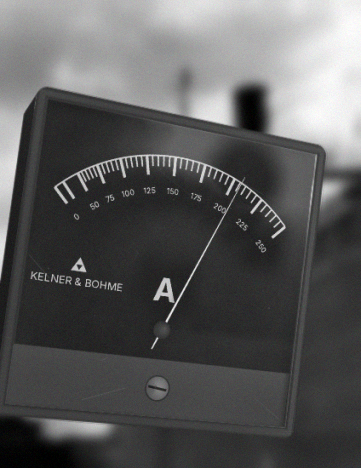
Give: 205 A
